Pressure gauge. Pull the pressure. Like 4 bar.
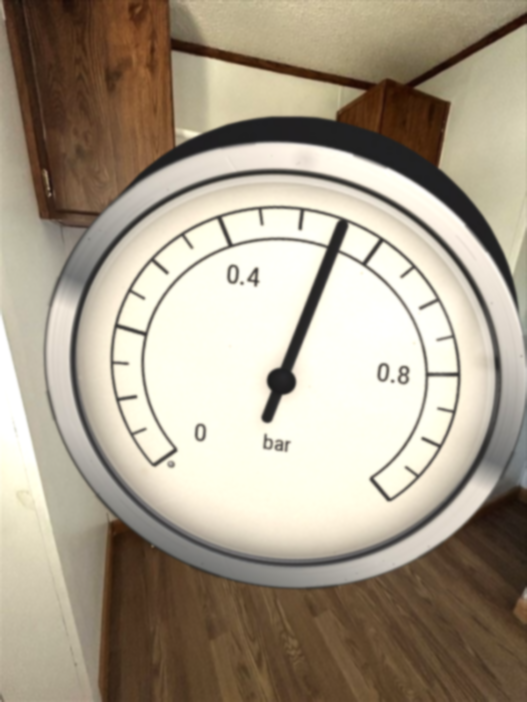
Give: 0.55 bar
